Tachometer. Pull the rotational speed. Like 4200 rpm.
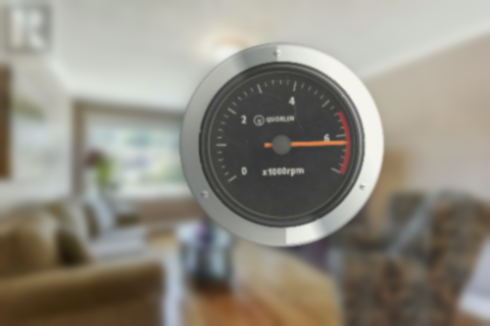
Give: 6200 rpm
